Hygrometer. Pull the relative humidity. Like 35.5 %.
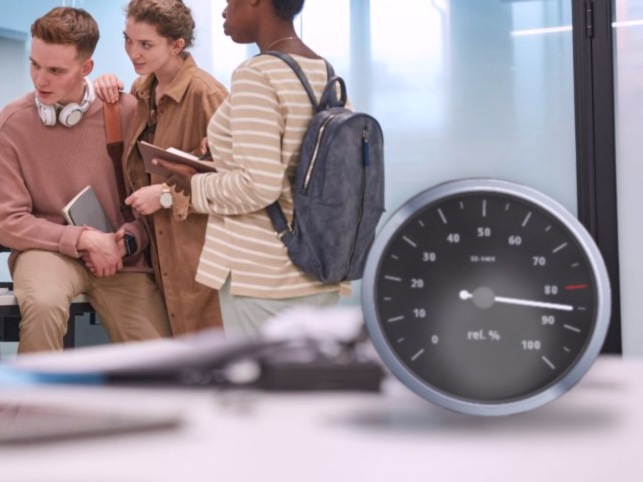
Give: 85 %
